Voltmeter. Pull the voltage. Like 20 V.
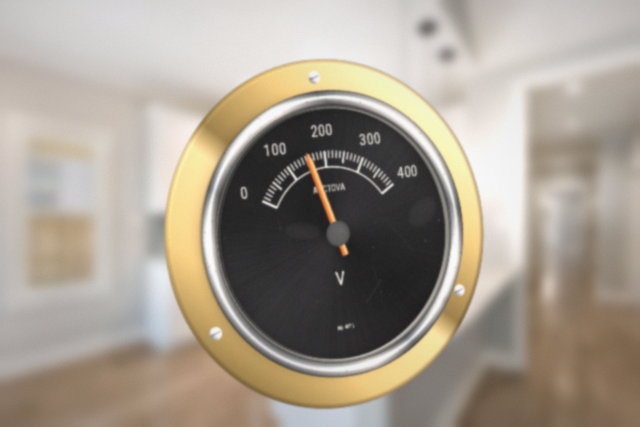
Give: 150 V
